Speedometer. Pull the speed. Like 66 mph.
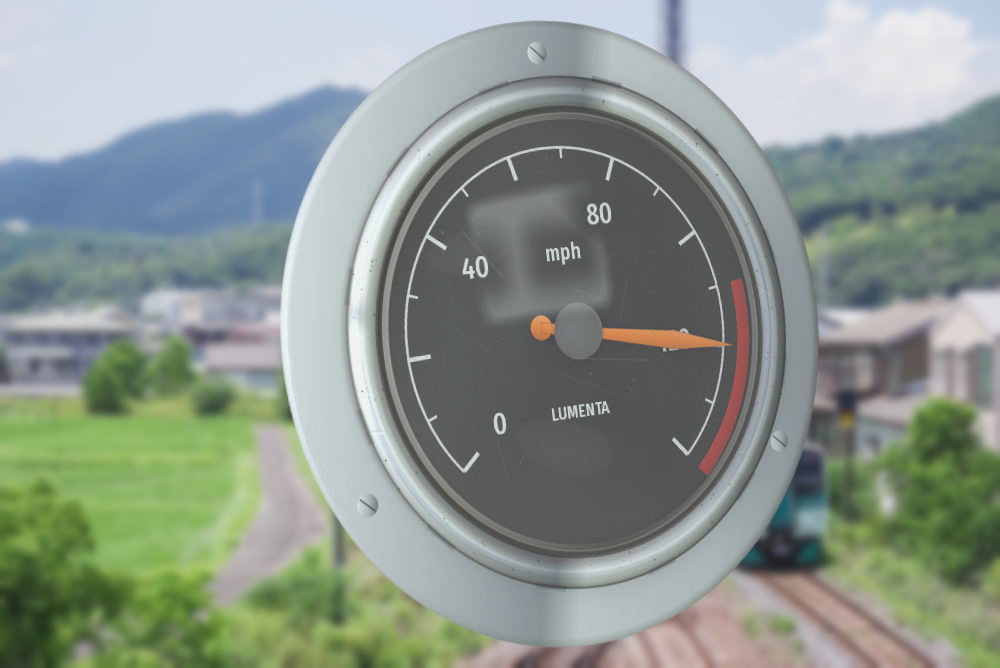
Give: 120 mph
